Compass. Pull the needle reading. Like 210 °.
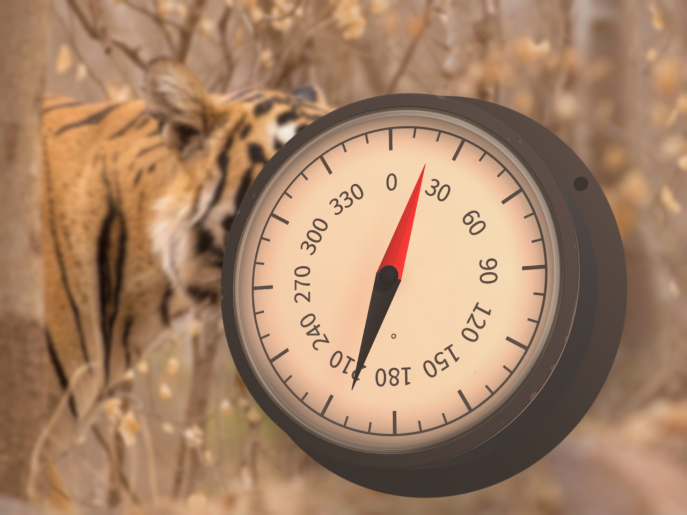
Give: 20 °
